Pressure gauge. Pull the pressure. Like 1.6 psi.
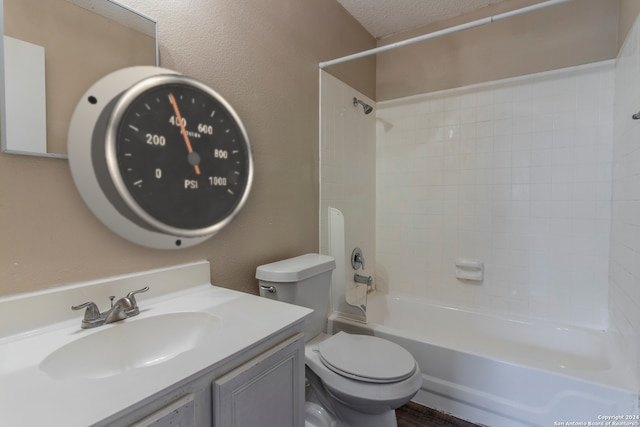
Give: 400 psi
